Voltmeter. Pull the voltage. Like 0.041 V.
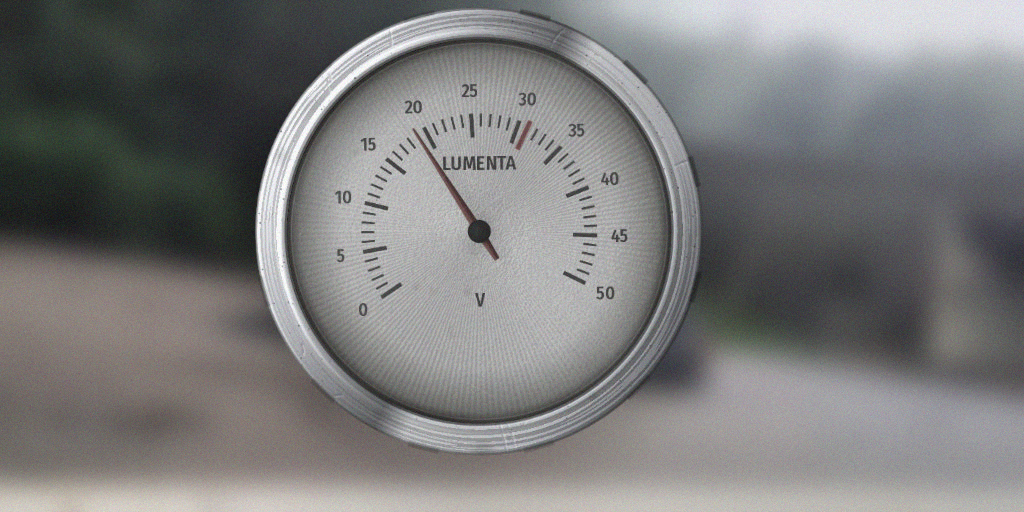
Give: 19 V
